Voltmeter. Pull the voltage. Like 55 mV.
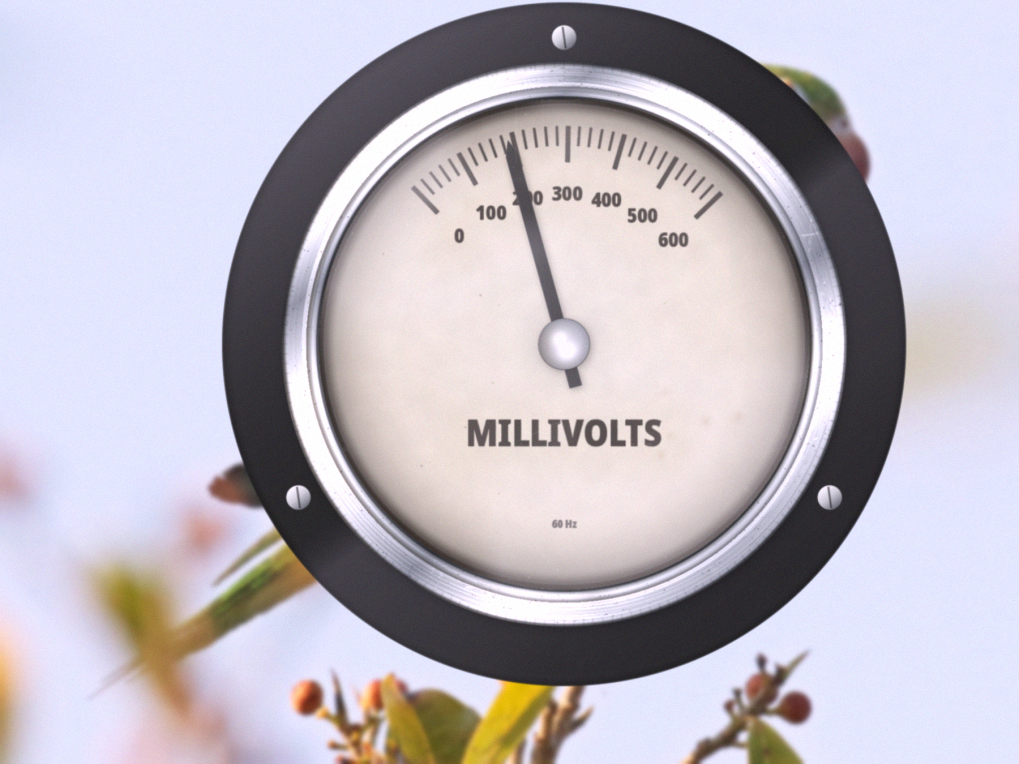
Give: 190 mV
